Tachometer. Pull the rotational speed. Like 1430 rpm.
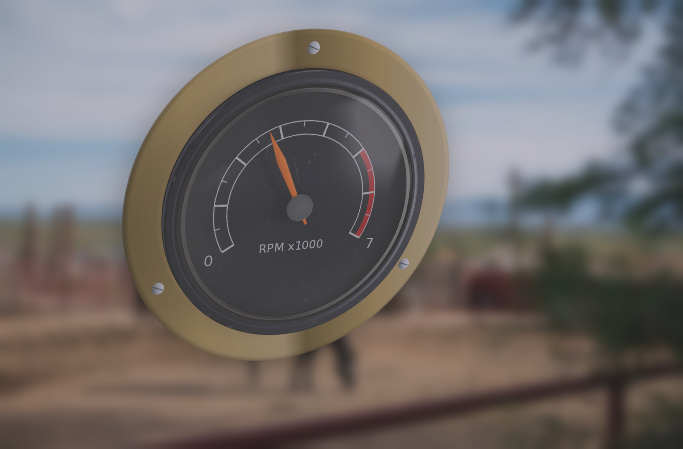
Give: 2750 rpm
